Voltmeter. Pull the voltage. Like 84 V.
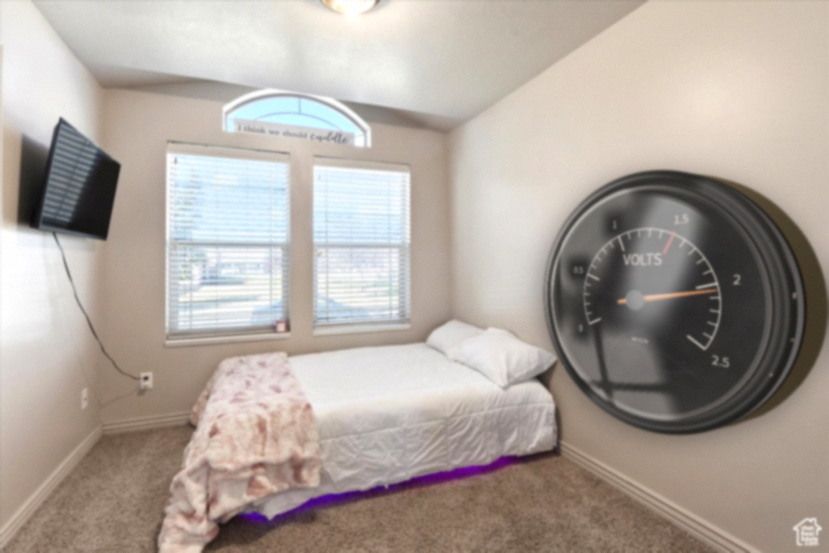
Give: 2.05 V
